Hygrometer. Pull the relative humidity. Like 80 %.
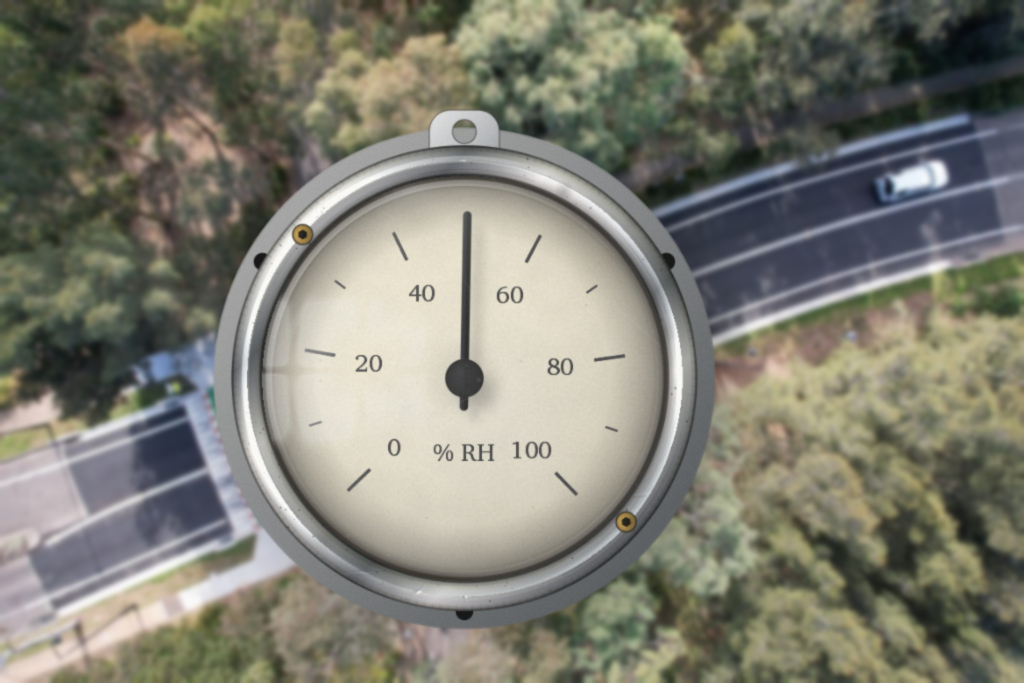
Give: 50 %
